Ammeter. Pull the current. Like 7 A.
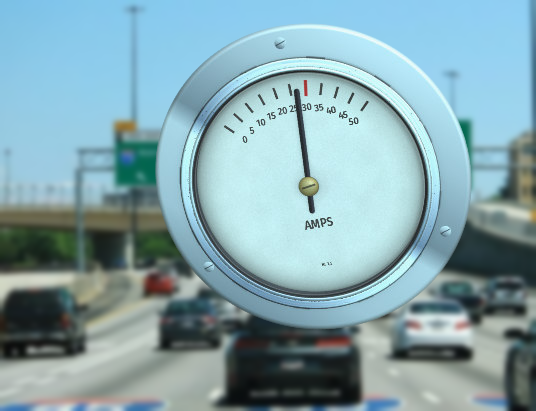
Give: 27.5 A
